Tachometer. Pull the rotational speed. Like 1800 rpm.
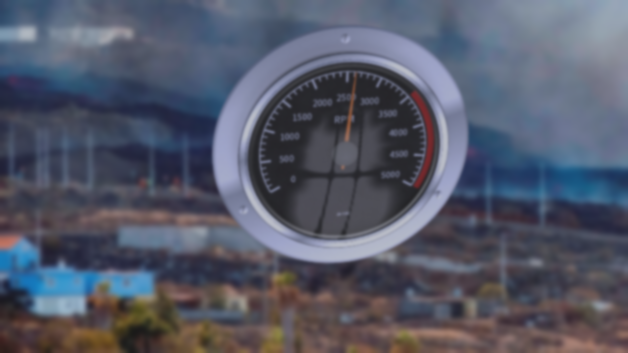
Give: 2600 rpm
